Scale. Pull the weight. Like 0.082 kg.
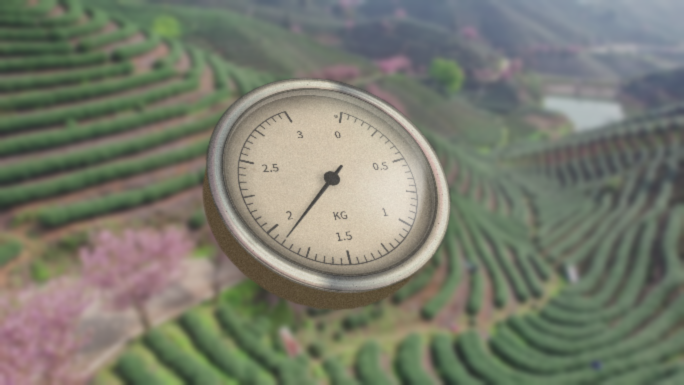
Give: 1.9 kg
